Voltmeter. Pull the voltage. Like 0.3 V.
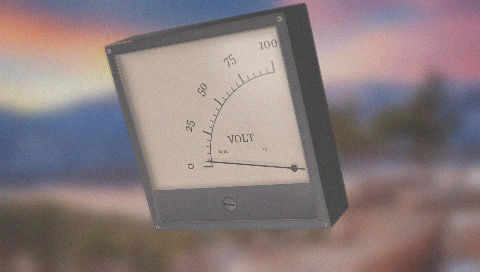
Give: 5 V
